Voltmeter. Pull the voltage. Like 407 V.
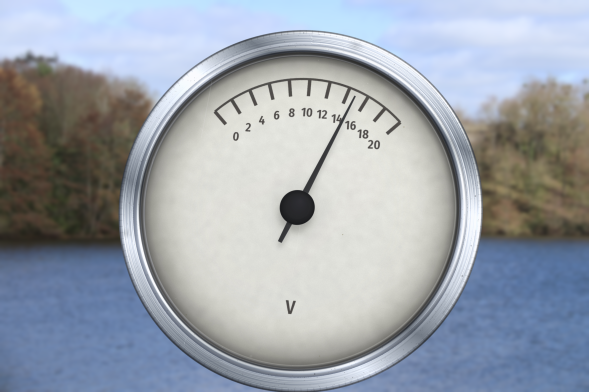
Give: 15 V
